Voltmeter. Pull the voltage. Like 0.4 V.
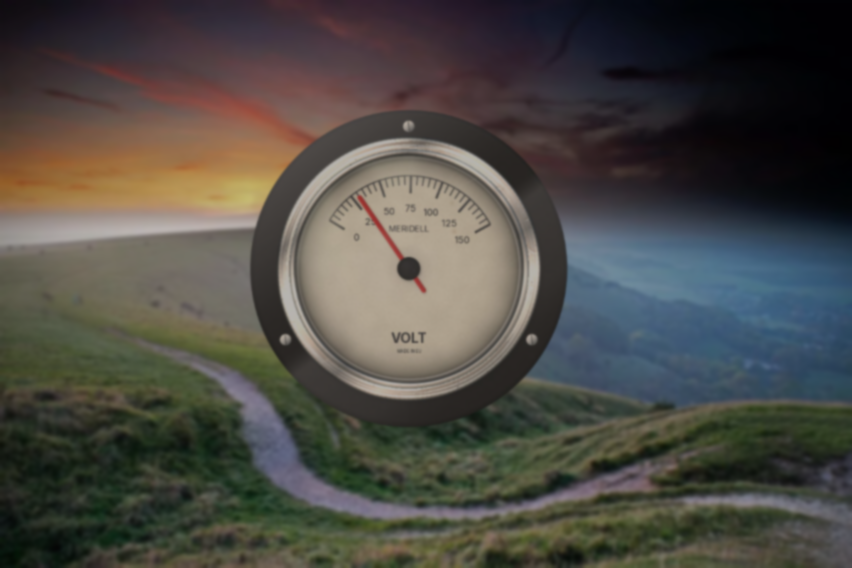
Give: 30 V
